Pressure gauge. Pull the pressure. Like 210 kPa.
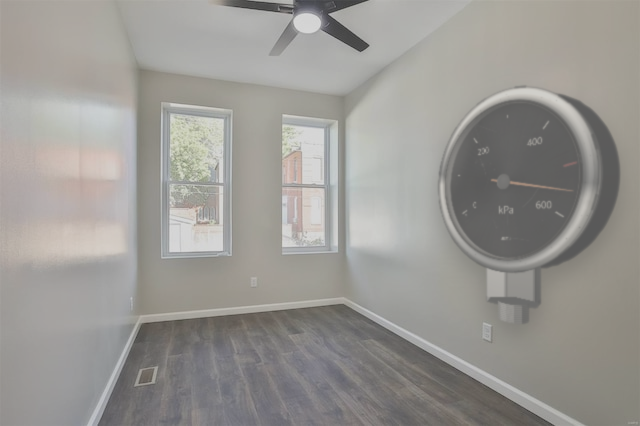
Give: 550 kPa
